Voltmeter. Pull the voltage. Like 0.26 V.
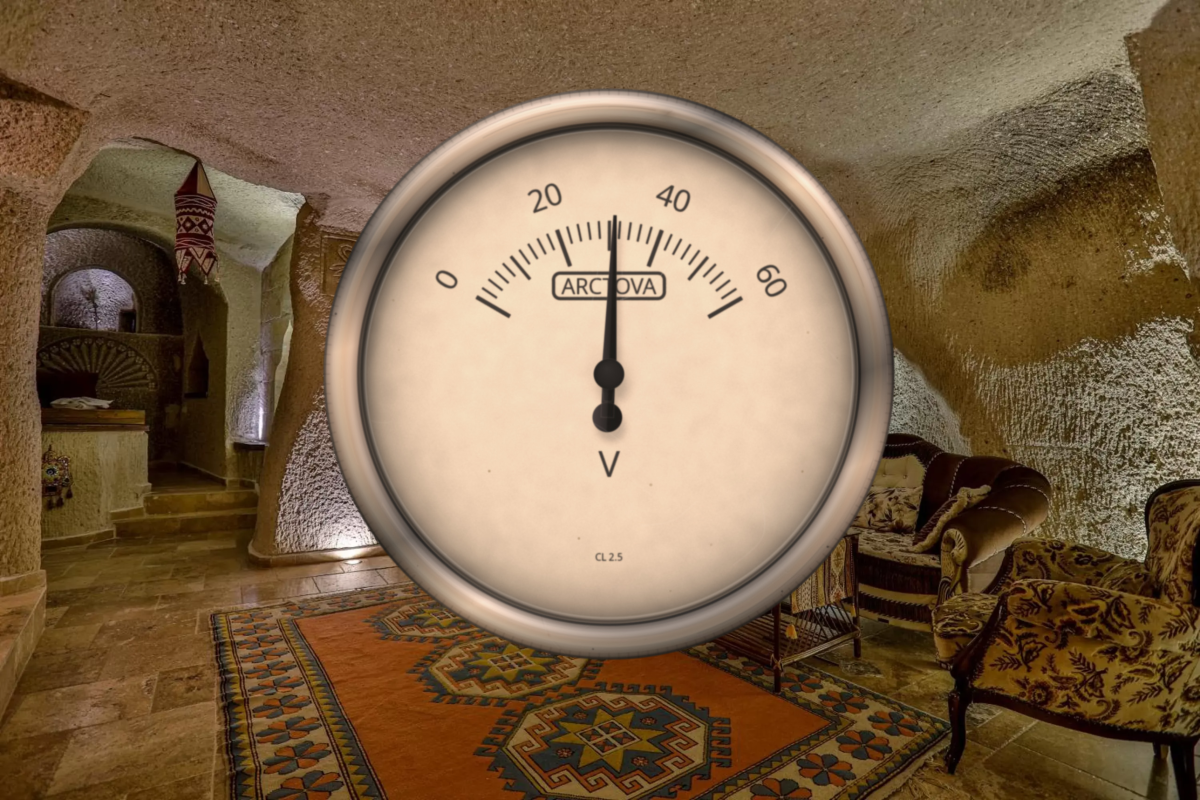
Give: 31 V
